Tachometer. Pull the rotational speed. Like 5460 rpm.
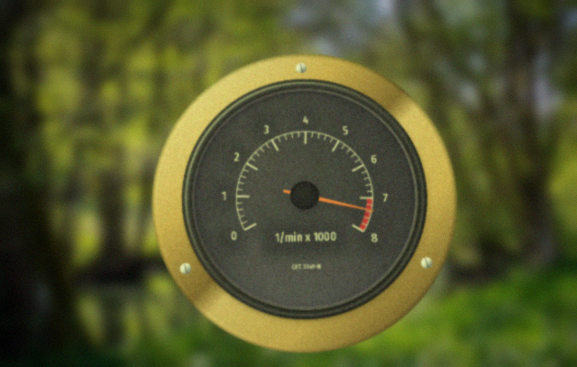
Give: 7400 rpm
